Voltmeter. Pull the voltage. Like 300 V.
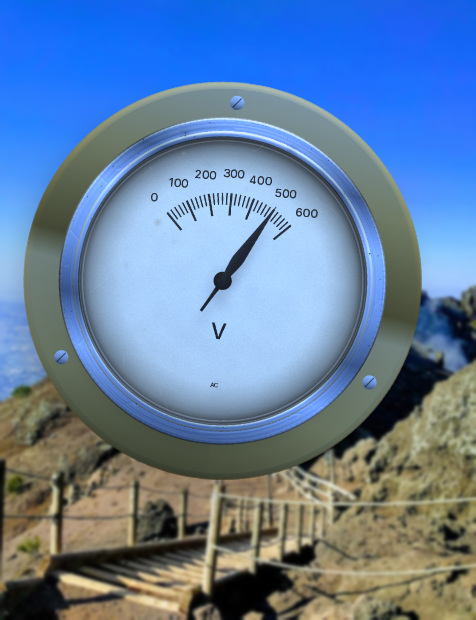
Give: 500 V
